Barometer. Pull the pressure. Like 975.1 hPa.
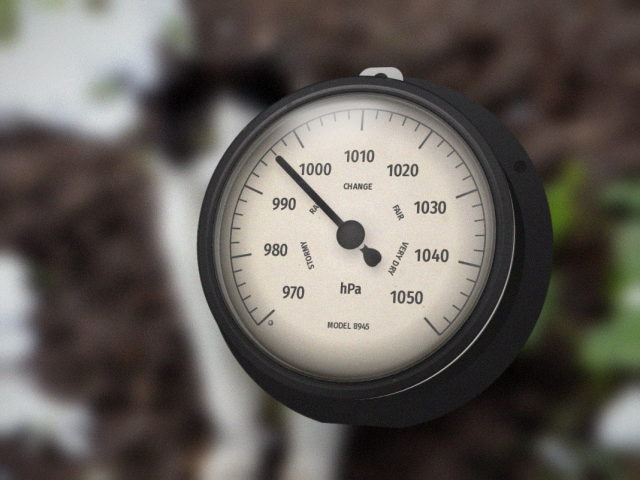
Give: 996 hPa
